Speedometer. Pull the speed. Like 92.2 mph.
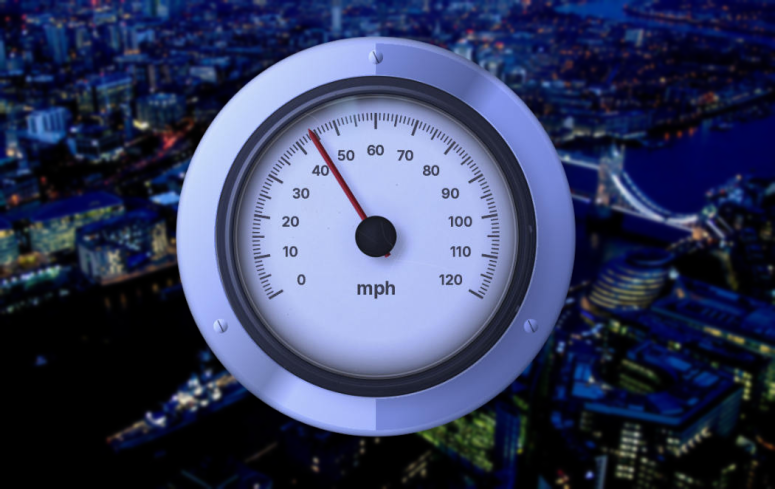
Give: 44 mph
